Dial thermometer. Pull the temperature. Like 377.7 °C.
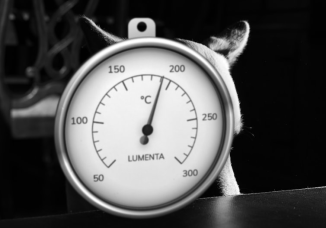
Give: 190 °C
